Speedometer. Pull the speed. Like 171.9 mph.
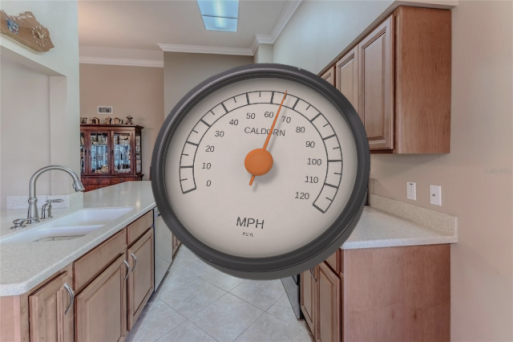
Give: 65 mph
